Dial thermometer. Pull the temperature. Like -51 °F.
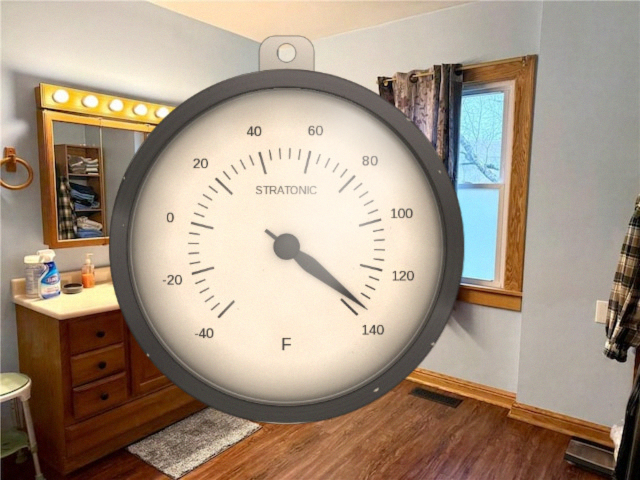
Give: 136 °F
